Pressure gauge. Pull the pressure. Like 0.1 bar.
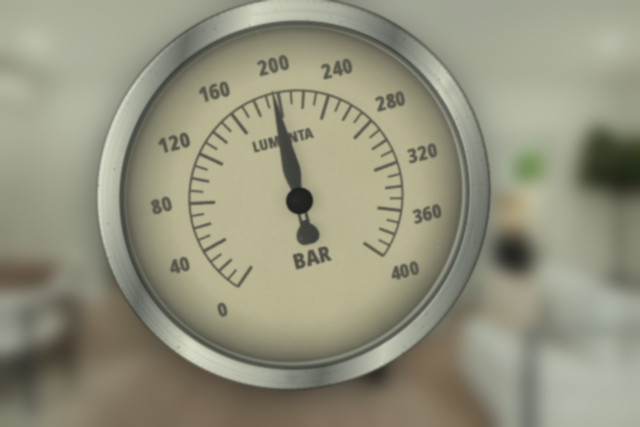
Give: 195 bar
